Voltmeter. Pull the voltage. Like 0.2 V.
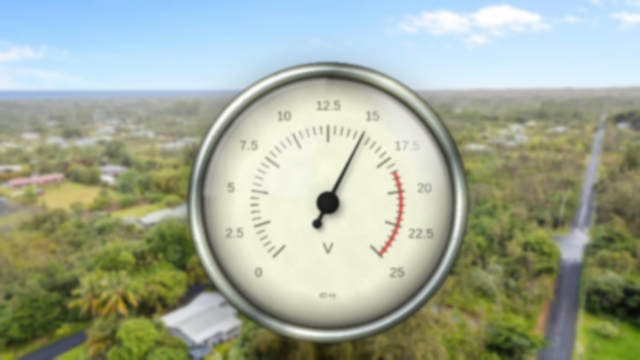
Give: 15 V
